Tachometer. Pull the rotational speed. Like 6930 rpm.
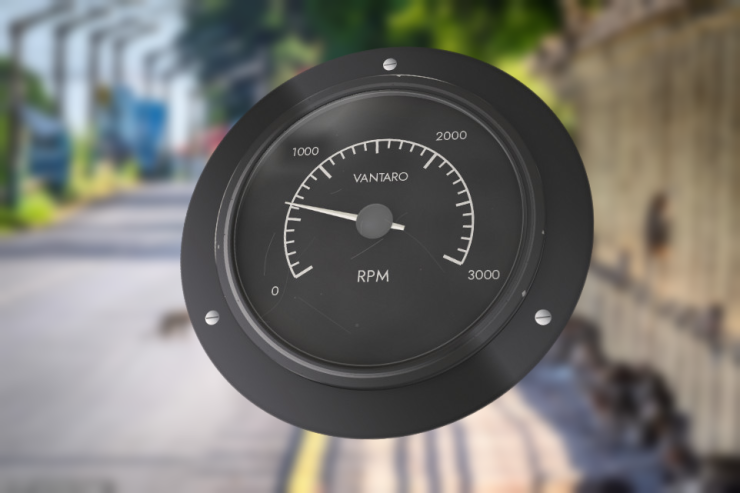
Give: 600 rpm
